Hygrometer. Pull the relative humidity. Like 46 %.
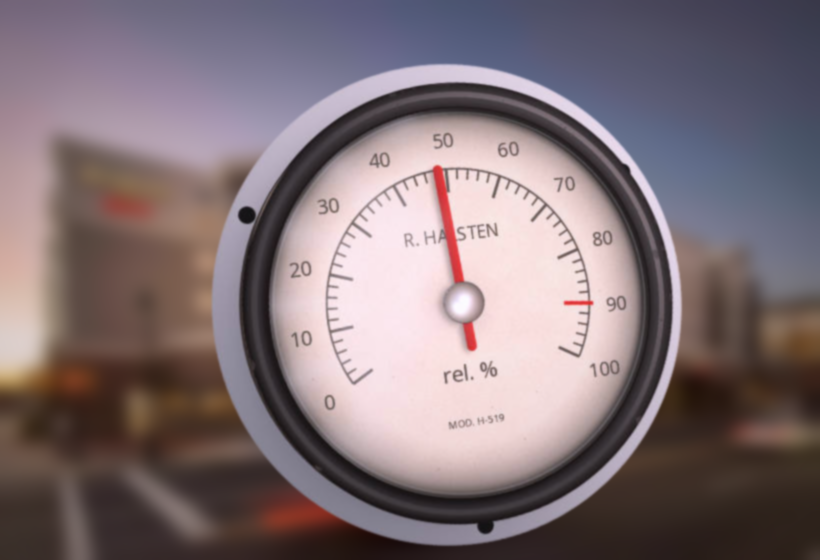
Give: 48 %
